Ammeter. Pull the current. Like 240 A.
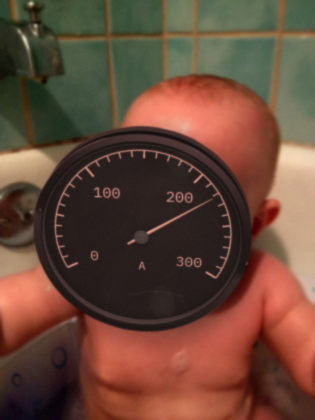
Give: 220 A
